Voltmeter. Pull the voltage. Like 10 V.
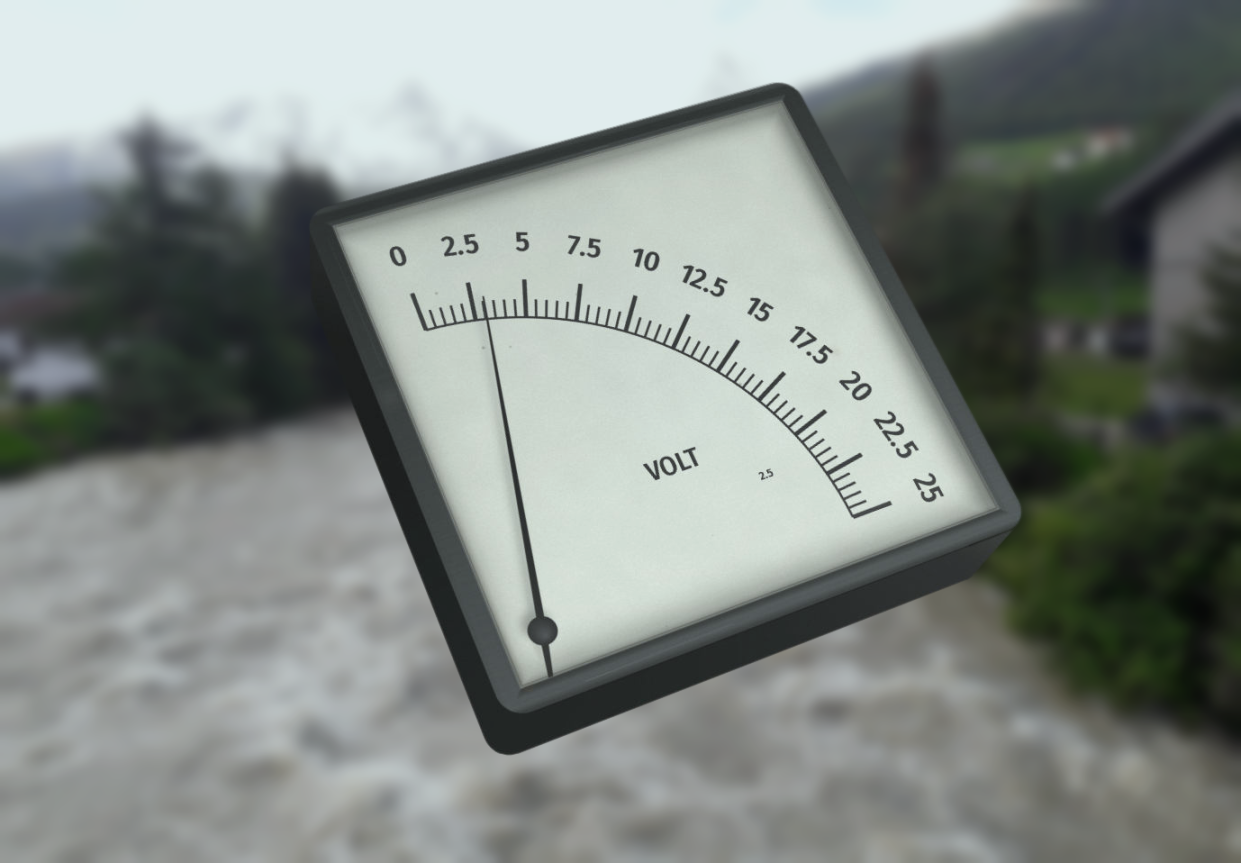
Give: 3 V
